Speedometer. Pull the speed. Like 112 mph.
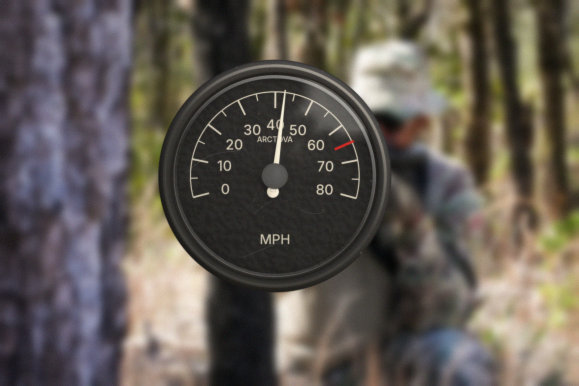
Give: 42.5 mph
